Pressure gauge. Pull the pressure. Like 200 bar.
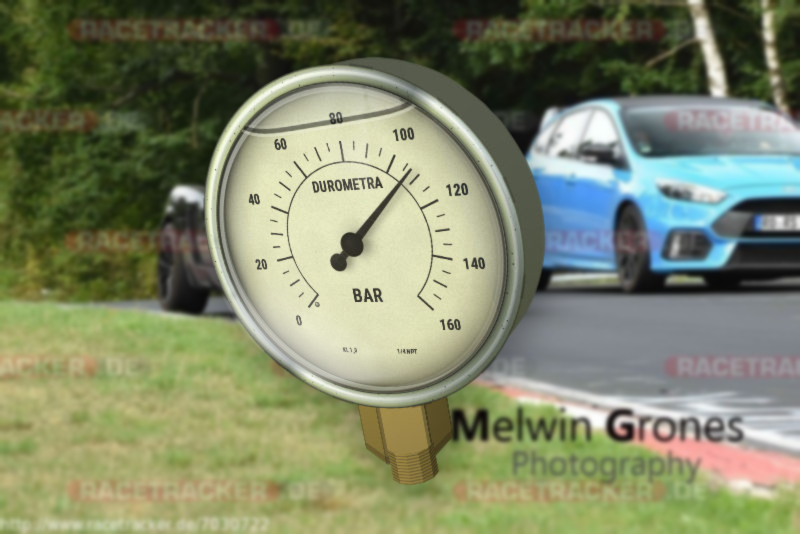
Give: 107.5 bar
